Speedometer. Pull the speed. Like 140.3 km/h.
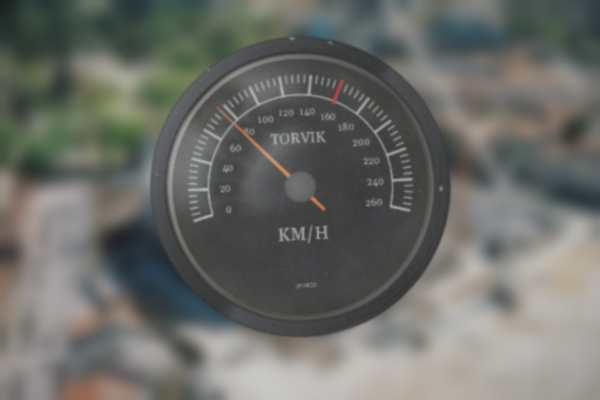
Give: 76 km/h
